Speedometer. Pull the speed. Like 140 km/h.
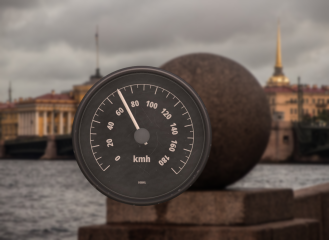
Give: 70 km/h
